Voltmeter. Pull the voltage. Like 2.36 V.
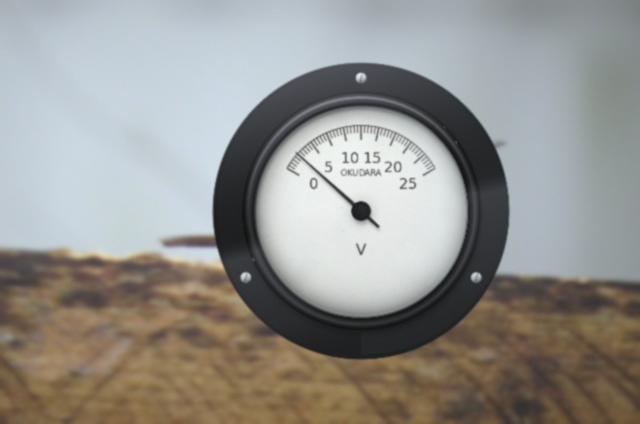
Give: 2.5 V
